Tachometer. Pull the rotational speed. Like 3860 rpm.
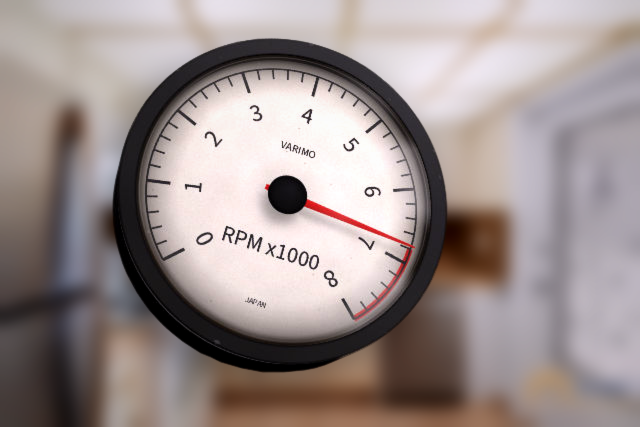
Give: 6800 rpm
